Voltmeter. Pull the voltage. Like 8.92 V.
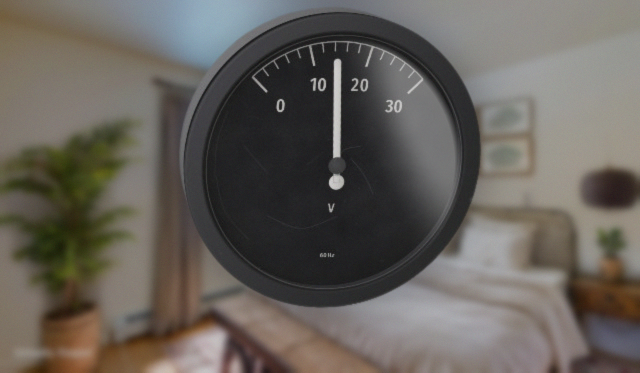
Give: 14 V
